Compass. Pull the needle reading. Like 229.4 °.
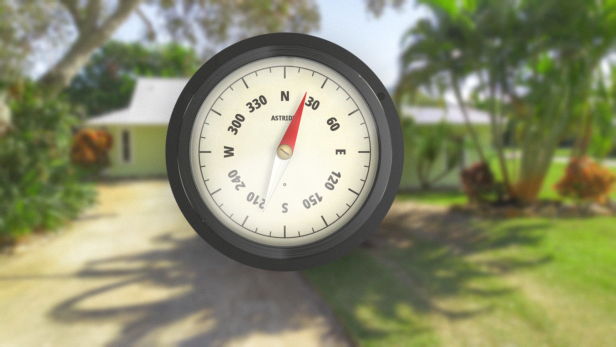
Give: 20 °
